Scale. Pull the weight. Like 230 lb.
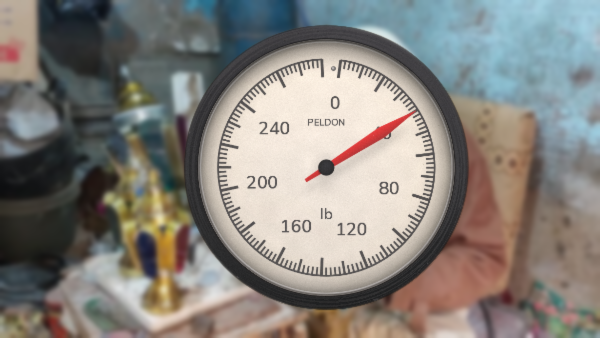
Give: 40 lb
